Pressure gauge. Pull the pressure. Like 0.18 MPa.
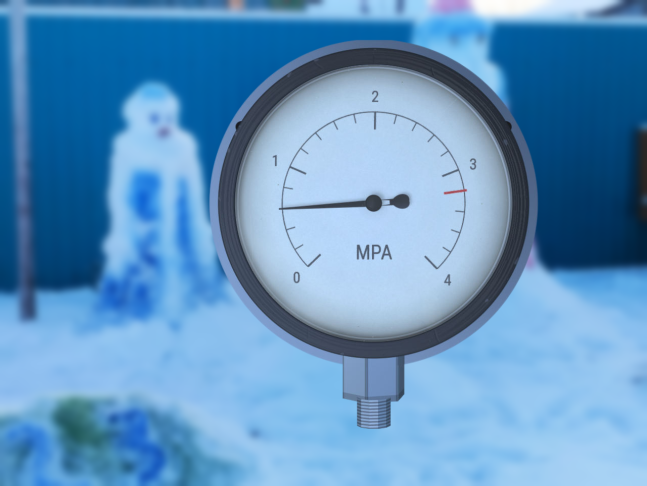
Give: 0.6 MPa
